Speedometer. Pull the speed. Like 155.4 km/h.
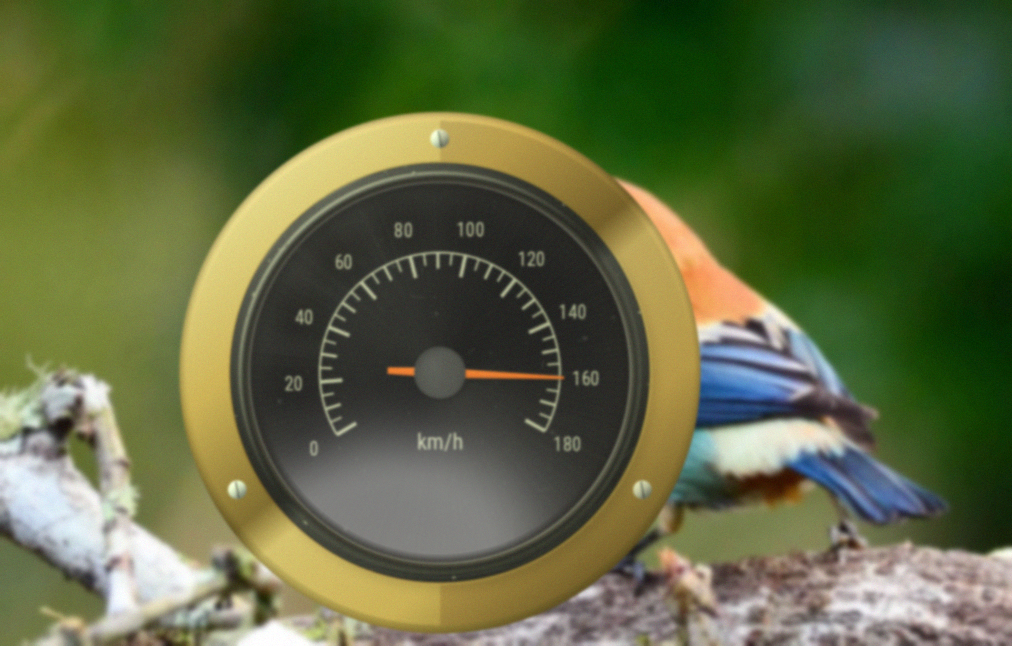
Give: 160 km/h
